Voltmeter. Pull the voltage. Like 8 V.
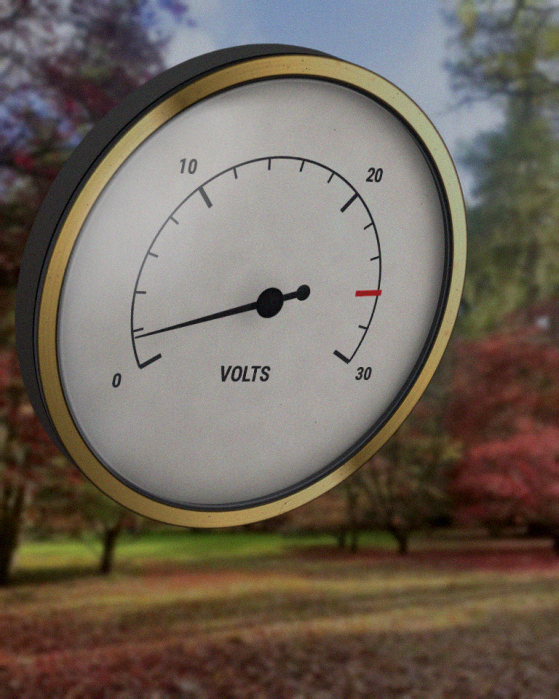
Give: 2 V
